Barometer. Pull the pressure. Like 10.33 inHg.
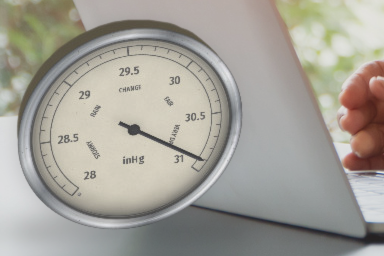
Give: 30.9 inHg
